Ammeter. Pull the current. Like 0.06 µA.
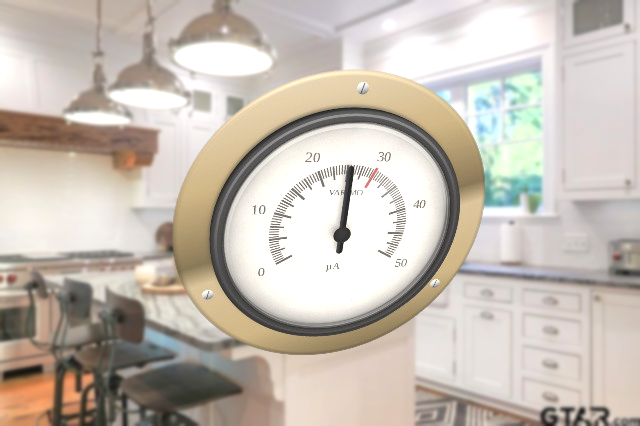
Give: 25 µA
